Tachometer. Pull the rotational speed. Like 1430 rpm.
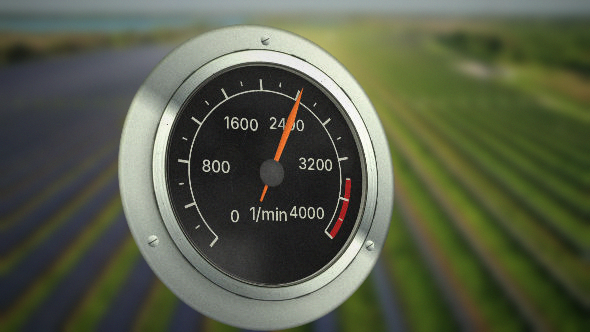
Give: 2400 rpm
